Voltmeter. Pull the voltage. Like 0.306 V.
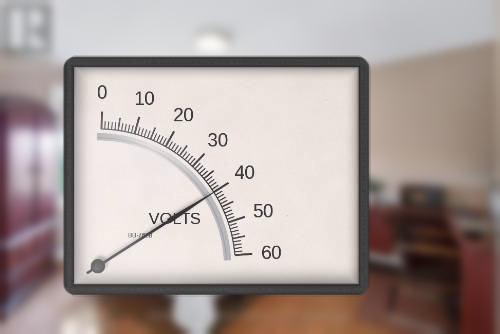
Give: 40 V
